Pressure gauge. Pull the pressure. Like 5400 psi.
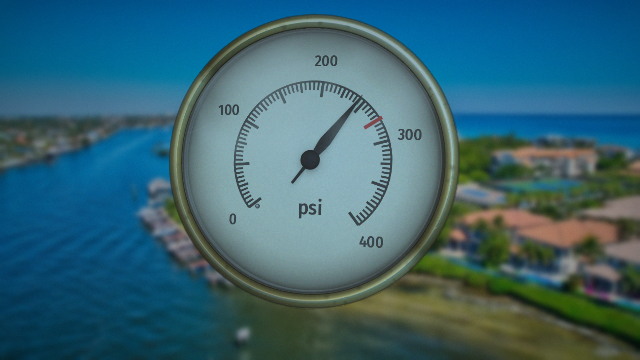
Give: 245 psi
